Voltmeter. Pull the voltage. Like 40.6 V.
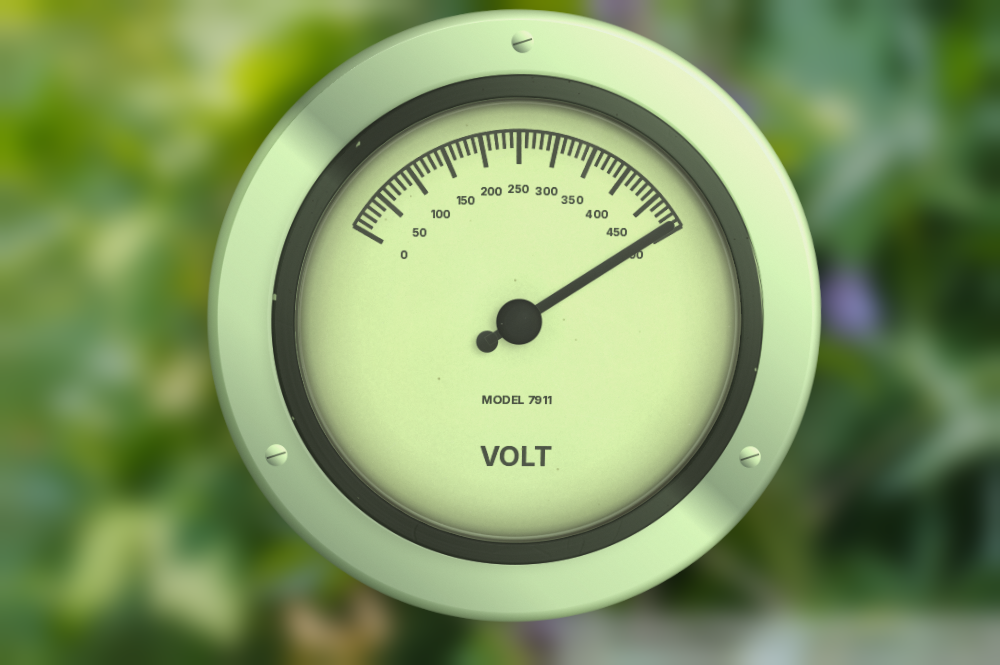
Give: 490 V
